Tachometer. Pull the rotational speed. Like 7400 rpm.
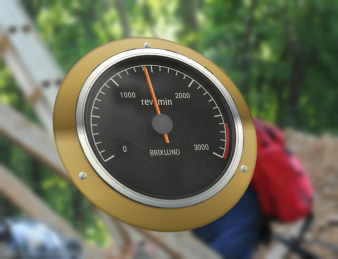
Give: 1400 rpm
